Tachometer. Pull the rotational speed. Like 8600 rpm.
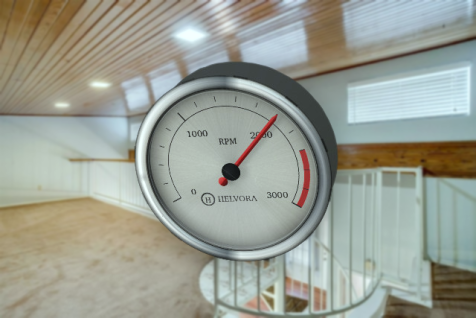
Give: 2000 rpm
